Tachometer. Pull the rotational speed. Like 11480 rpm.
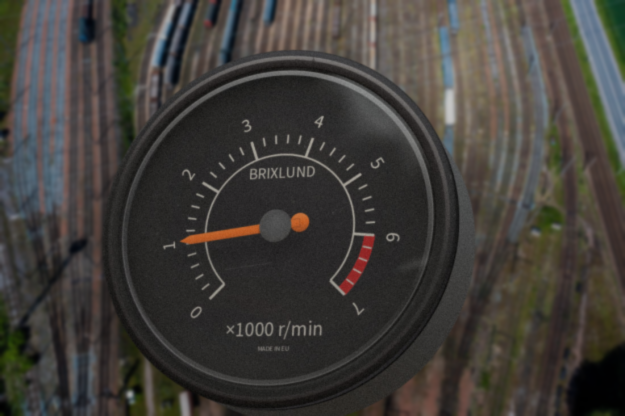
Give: 1000 rpm
